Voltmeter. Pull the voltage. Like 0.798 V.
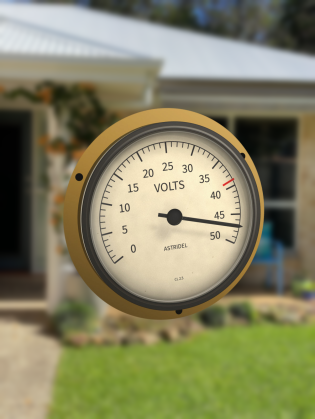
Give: 47 V
